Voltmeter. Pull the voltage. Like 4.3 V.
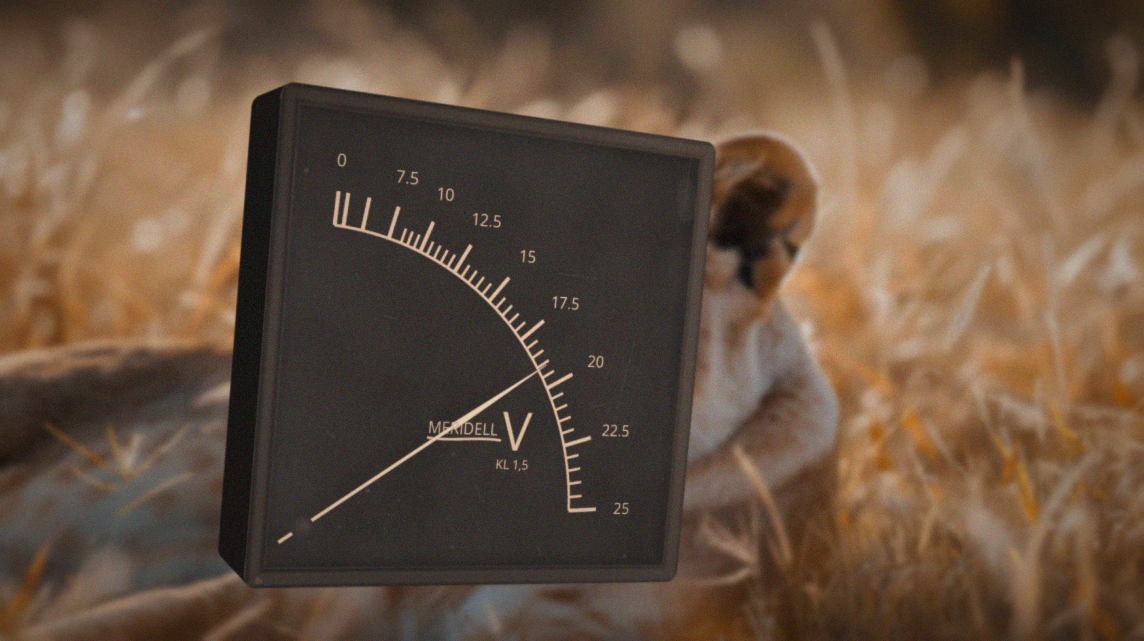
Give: 19 V
